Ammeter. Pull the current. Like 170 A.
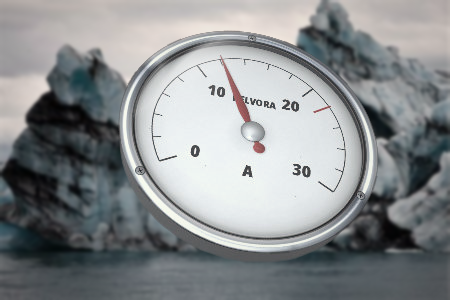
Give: 12 A
